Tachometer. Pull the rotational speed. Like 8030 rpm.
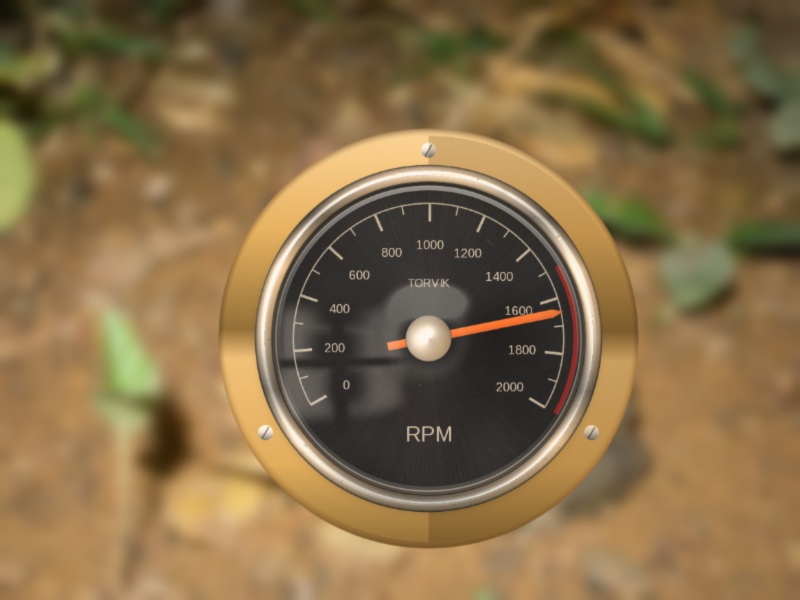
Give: 1650 rpm
